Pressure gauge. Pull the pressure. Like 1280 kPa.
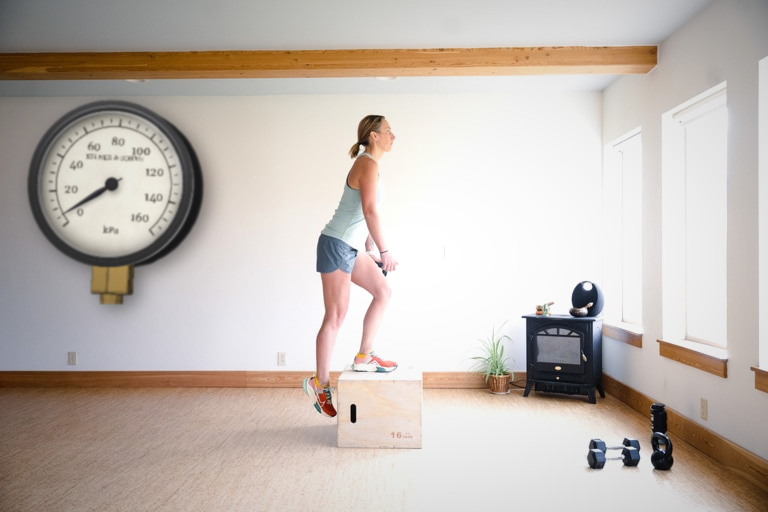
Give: 5 kPa
